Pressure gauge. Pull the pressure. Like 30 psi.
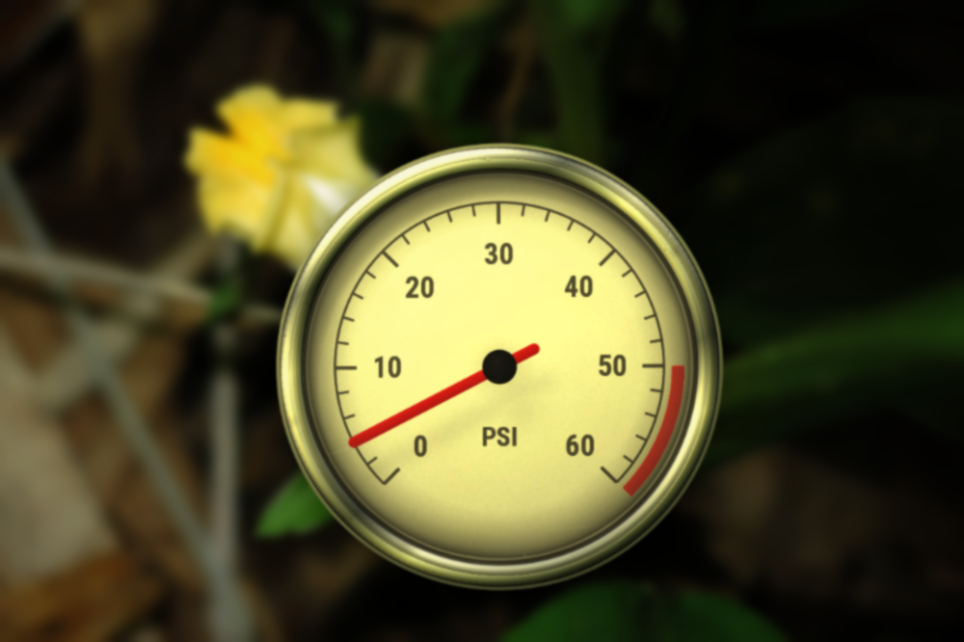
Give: 4 psi
